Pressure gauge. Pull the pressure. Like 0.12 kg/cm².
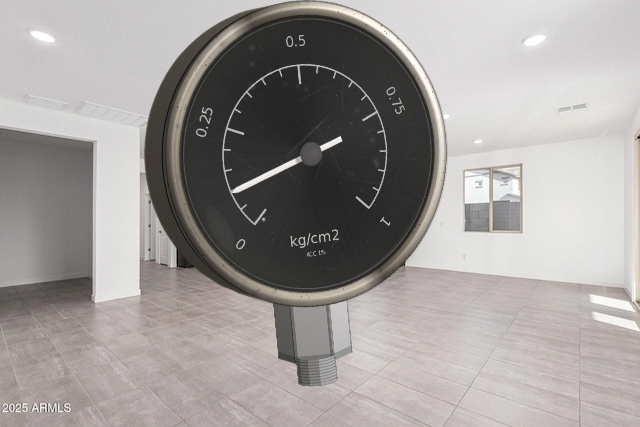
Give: 0.1 kg/cm²
